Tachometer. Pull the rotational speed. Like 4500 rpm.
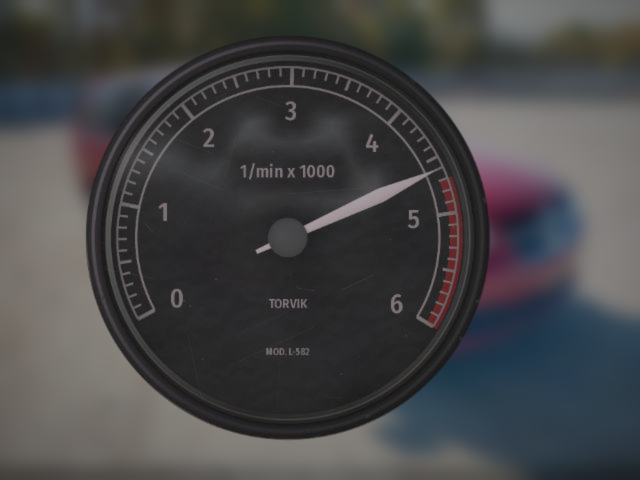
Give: 4600 rpm
